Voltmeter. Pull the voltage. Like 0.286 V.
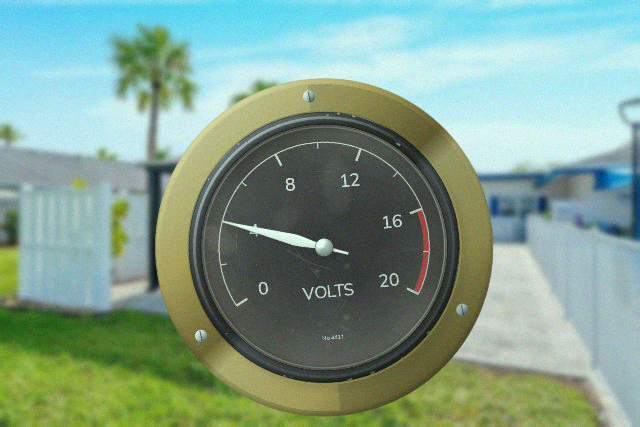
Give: 4 V
